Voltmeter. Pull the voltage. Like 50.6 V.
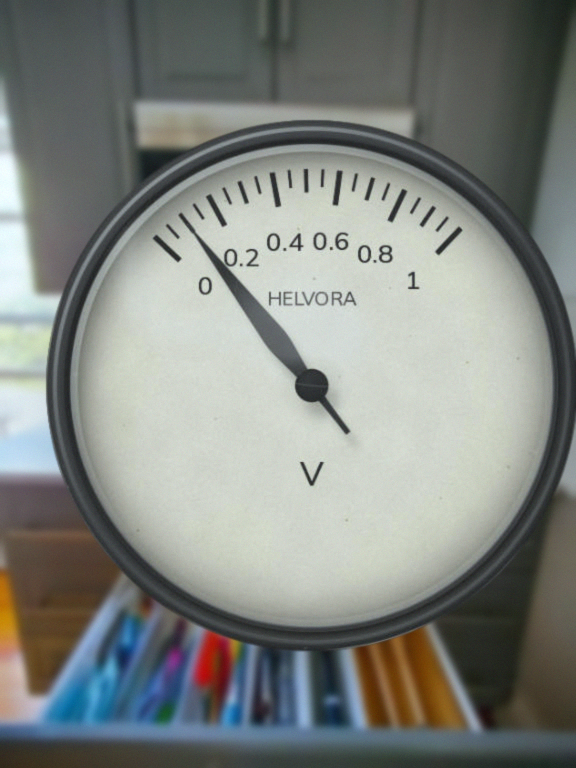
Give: 0.1 V
